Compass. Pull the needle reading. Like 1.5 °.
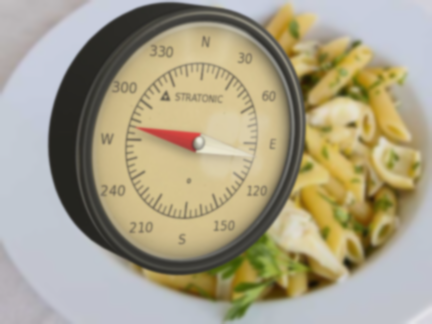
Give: 280 °
